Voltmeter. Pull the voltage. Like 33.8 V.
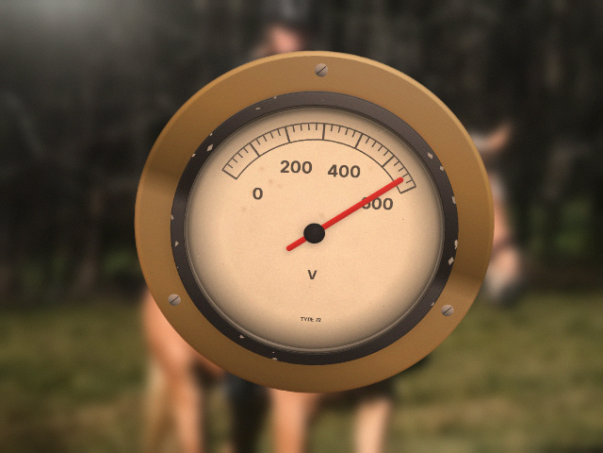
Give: 560 V
